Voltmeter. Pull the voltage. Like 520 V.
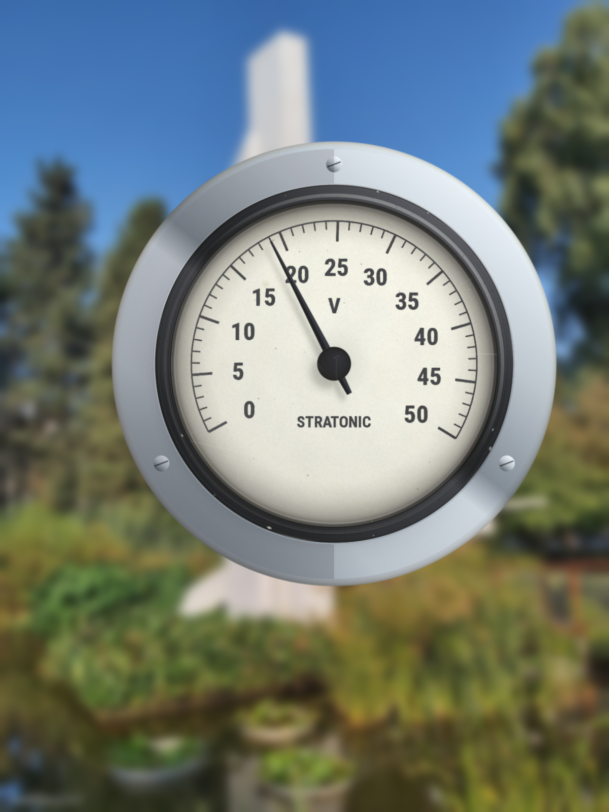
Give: 19 V
